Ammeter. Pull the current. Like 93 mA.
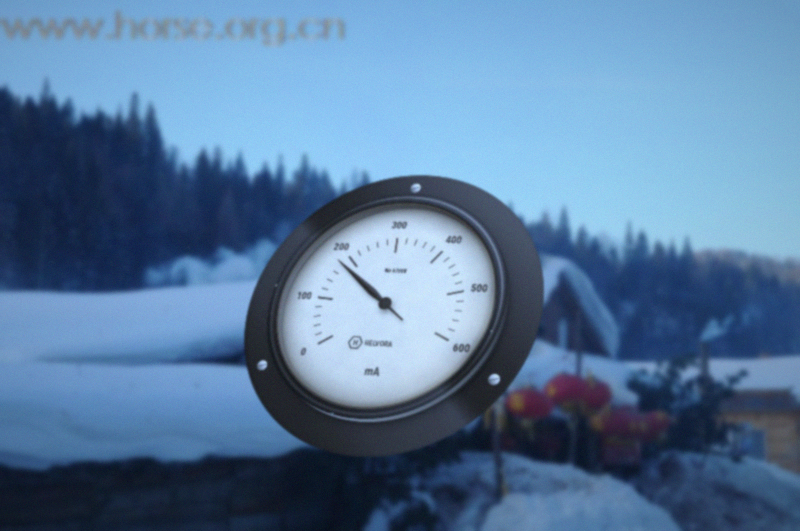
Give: 180 mA
